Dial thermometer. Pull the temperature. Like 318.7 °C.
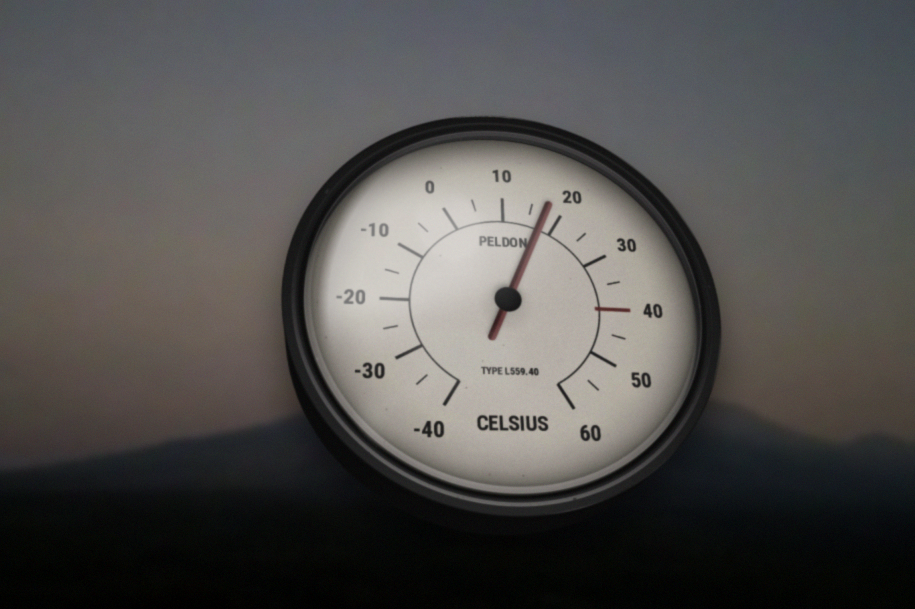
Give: 17.5 °C
